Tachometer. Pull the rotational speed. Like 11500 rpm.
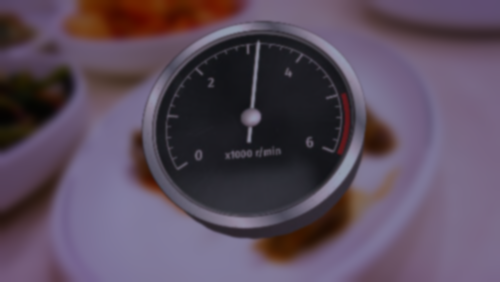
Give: 3200 rpm
